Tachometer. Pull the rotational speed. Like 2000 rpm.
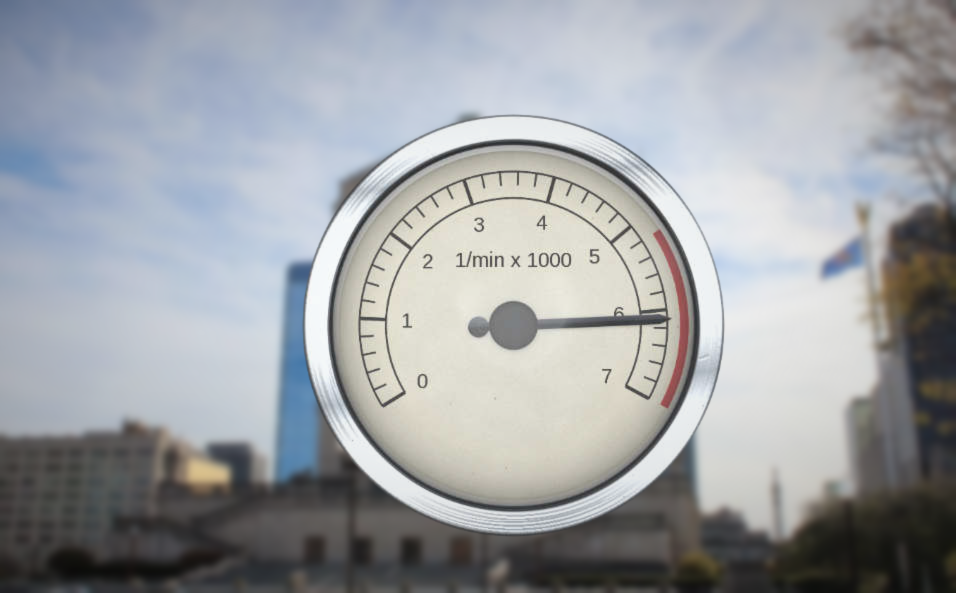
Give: 6100 rpm
